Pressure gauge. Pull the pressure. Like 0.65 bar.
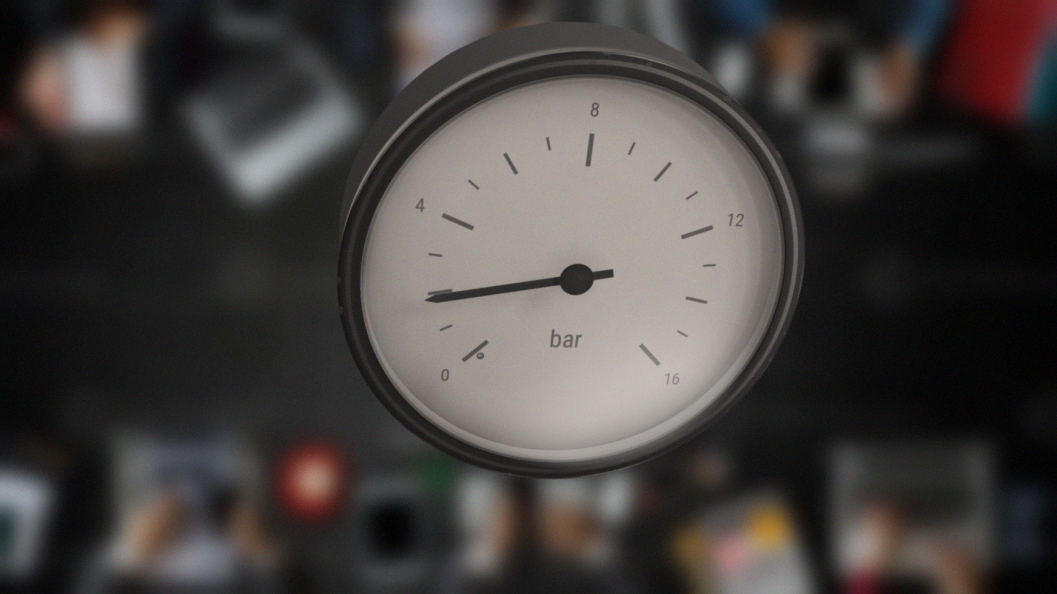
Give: 2 bar
